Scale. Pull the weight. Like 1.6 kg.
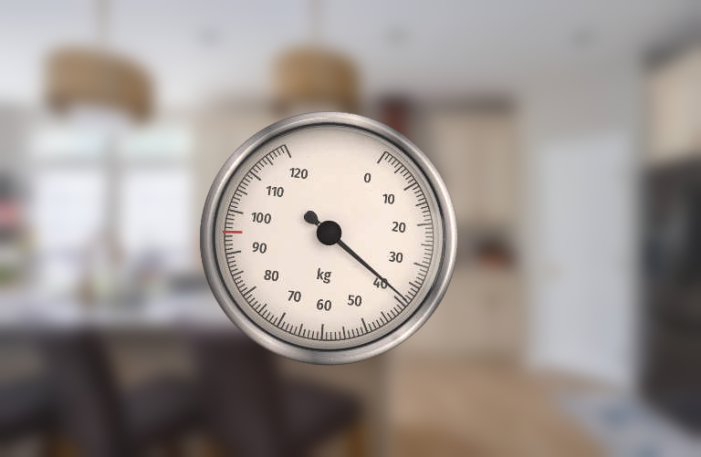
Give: 39 kg
